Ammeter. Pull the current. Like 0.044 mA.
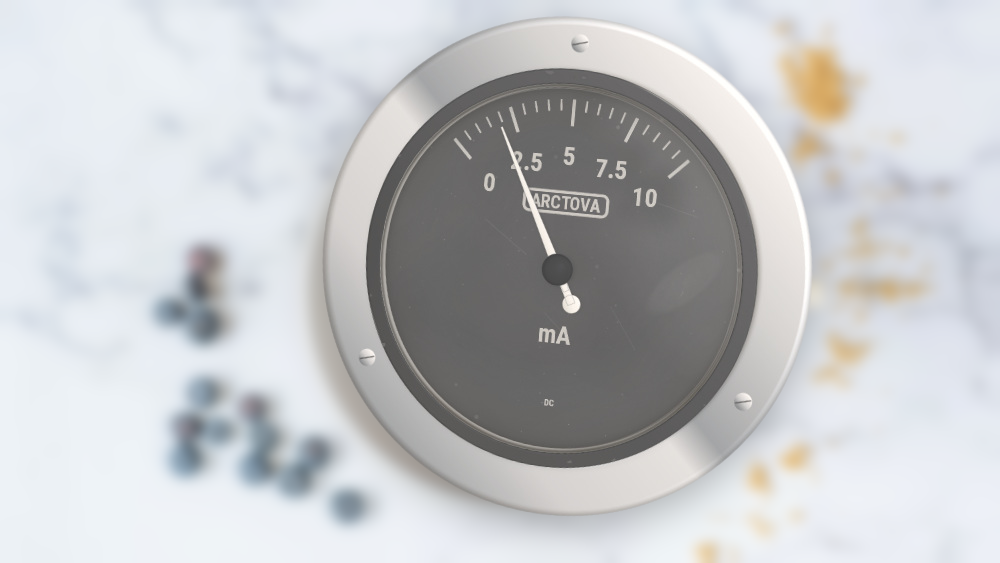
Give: 2 mA
